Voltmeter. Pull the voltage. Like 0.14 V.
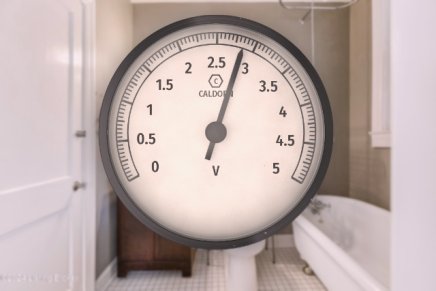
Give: 2.85 V
